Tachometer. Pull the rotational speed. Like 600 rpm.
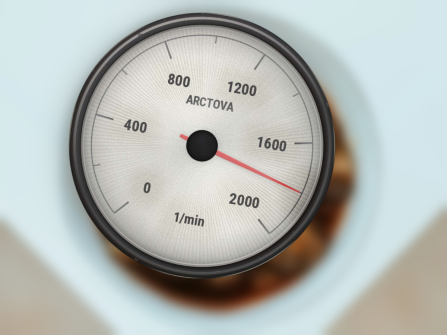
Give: 1800 rpm
